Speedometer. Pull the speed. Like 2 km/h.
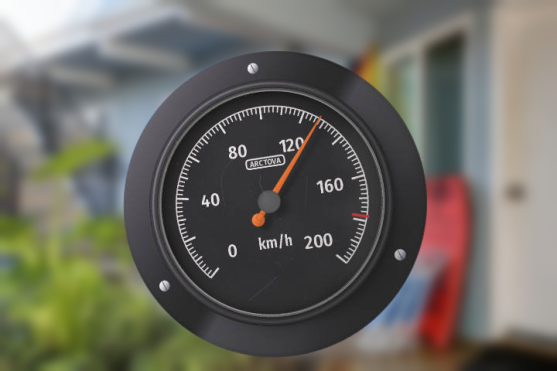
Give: 128 km/h
